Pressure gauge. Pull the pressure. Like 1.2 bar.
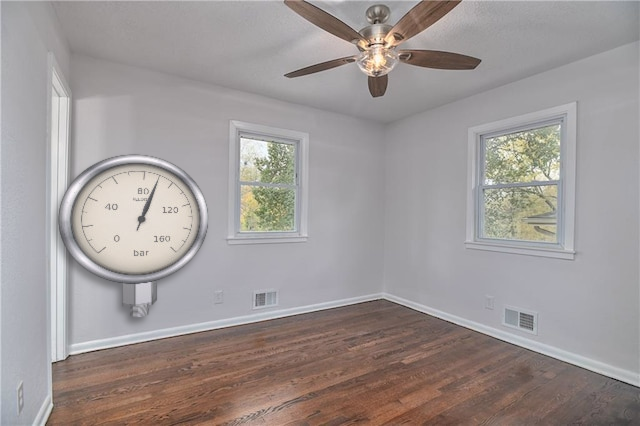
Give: 90 bar
